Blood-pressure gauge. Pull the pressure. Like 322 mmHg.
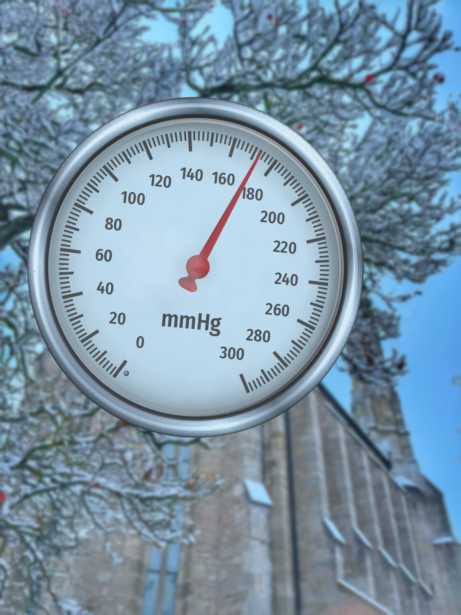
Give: 172 mmHg
